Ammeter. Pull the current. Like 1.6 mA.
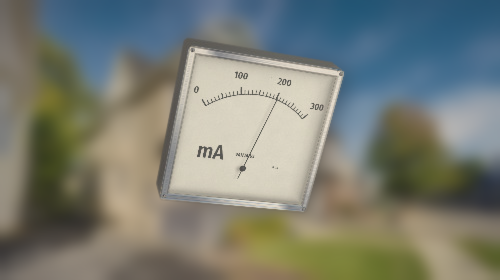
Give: 200 mA
